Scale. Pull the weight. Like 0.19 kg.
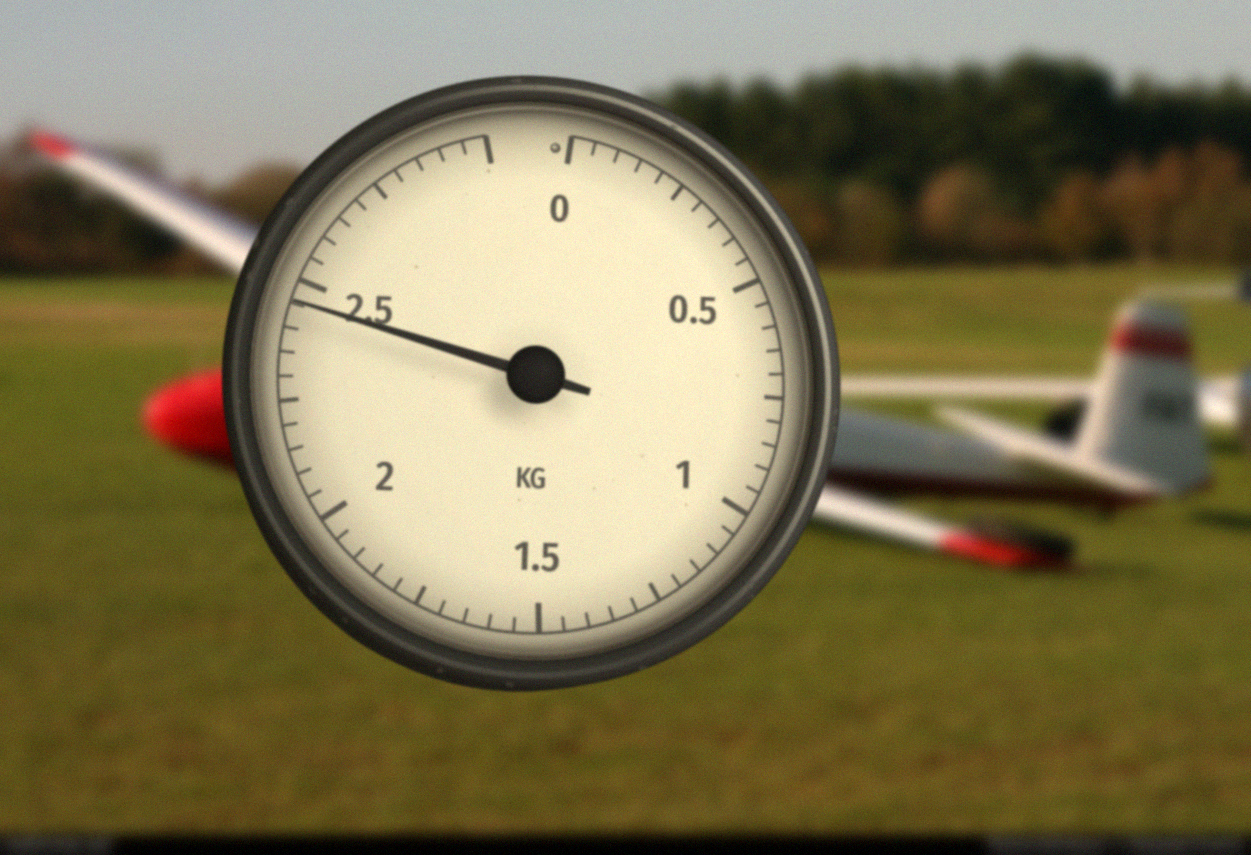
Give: 2.45 kg
